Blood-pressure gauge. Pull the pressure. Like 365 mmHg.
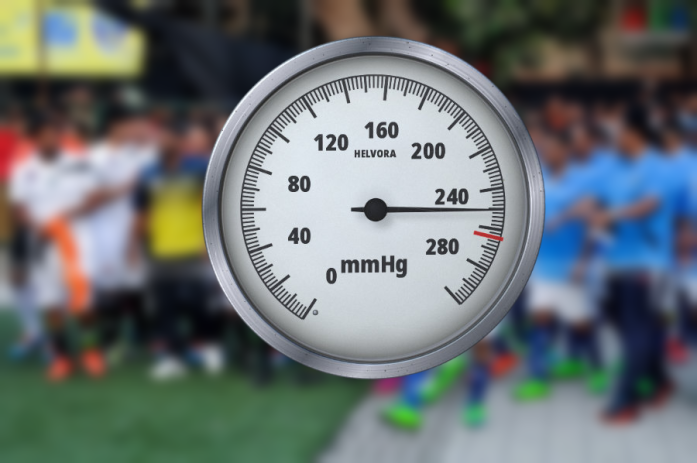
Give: 250 mmHg
